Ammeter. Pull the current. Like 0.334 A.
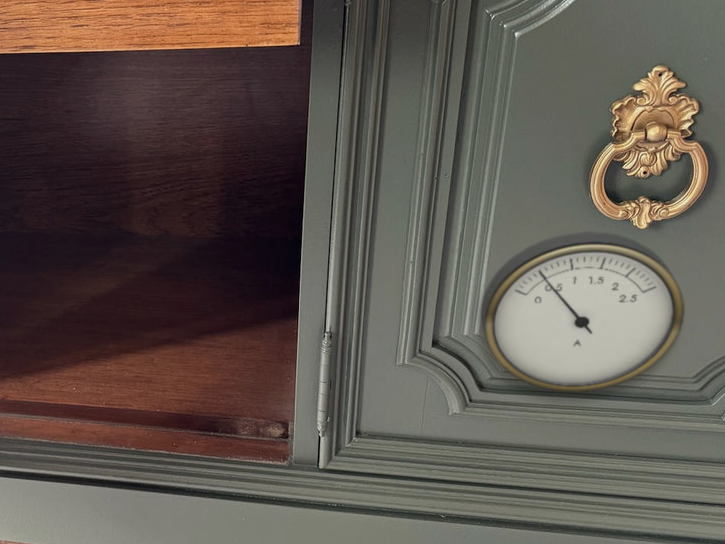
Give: 0.5 A
